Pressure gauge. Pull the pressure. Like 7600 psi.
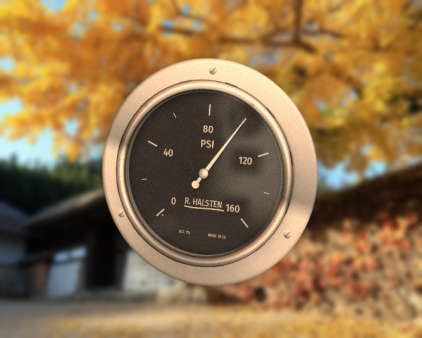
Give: 100 psi
